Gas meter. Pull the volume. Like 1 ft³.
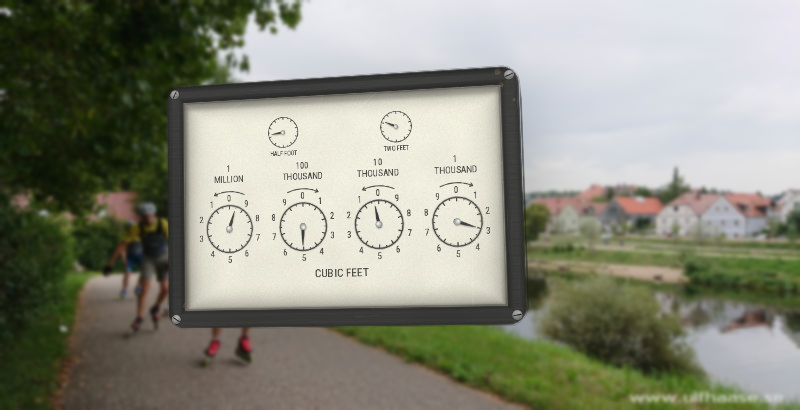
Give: 950300 ft³
